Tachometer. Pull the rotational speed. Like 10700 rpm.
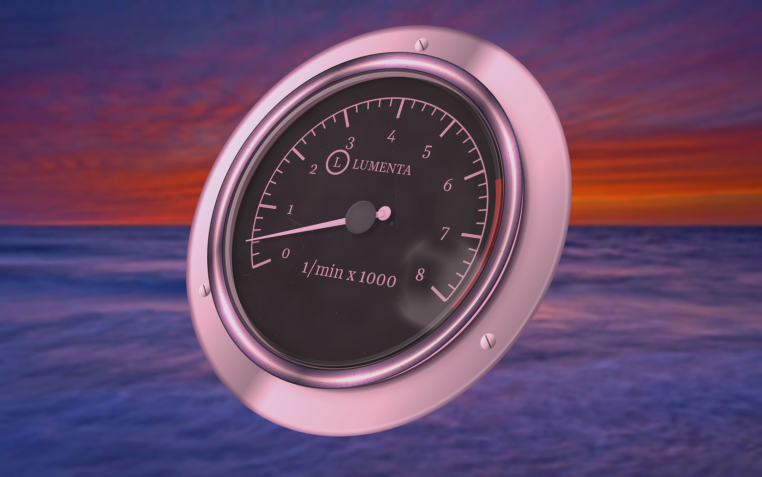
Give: 400 rpm
